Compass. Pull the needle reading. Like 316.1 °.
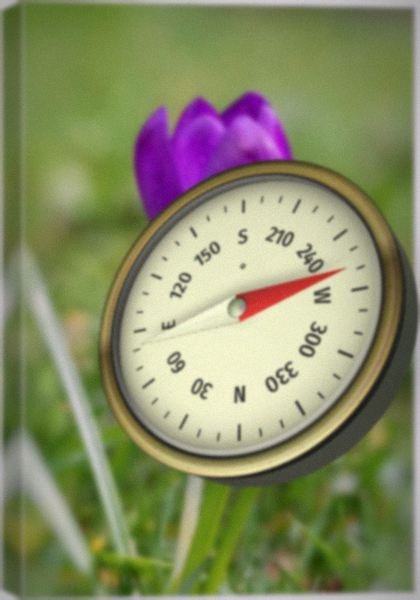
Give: 260 °
